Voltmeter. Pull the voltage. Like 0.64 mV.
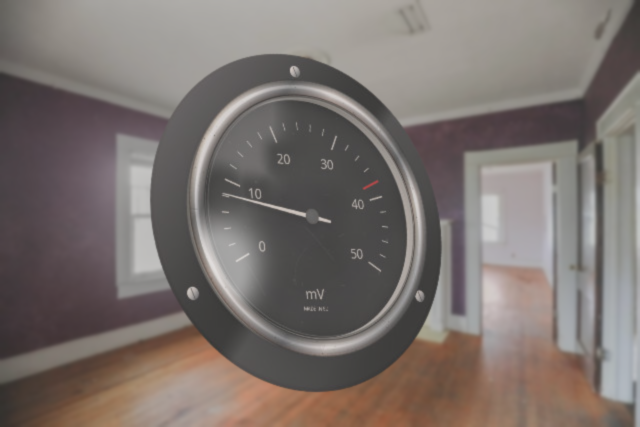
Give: 8 mV
